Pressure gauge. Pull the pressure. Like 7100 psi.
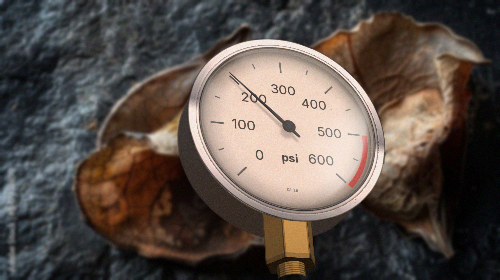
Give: 200 psi
